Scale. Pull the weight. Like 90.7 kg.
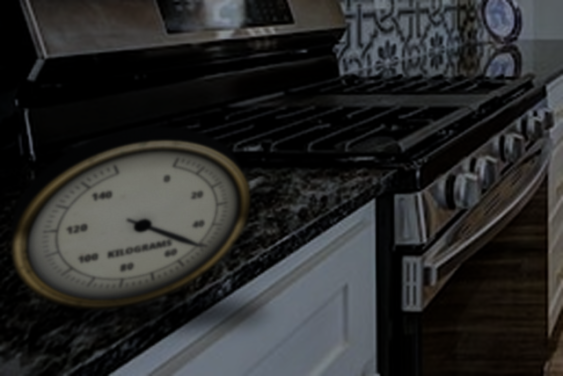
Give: 50 kg
